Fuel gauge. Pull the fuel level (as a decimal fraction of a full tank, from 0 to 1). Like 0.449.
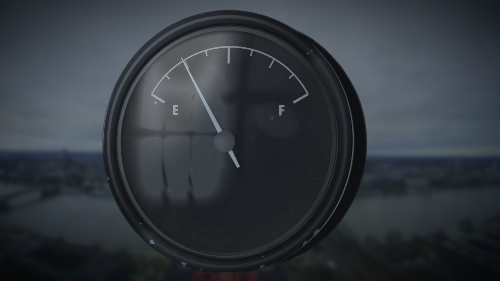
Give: 0.25
